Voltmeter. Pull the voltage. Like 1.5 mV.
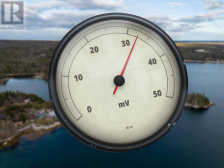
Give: 32.5 mV
